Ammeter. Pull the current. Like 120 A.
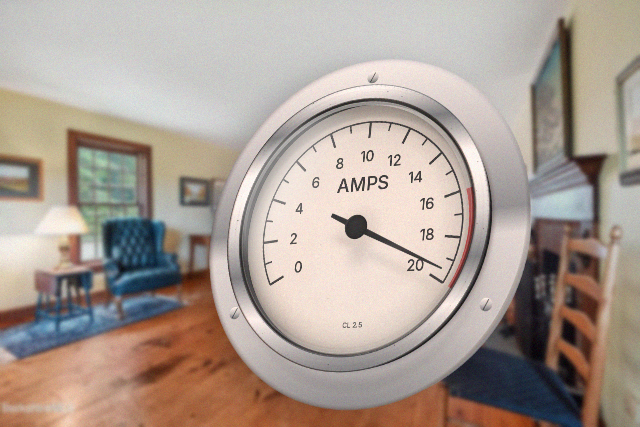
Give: 19.5 A
